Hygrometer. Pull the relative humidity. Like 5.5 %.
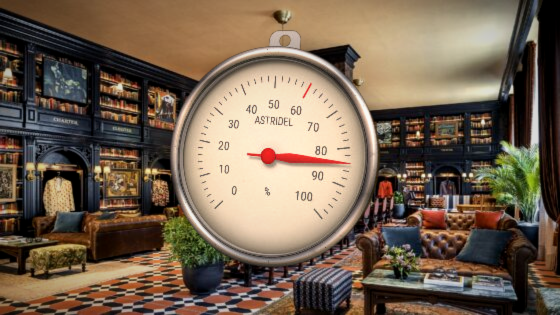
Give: 84 %
